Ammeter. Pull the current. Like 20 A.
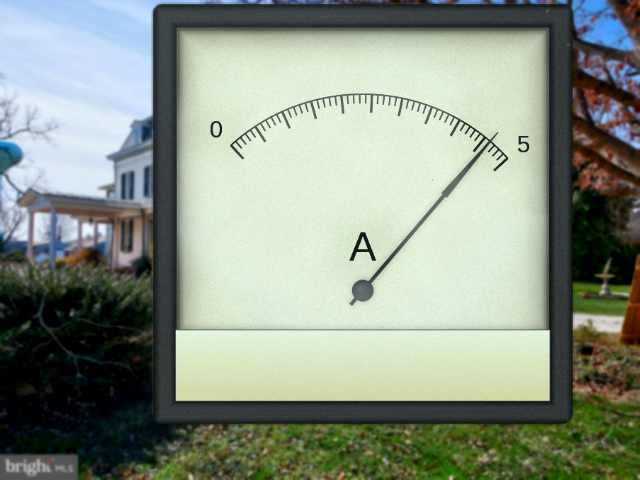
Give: 4.6 A
